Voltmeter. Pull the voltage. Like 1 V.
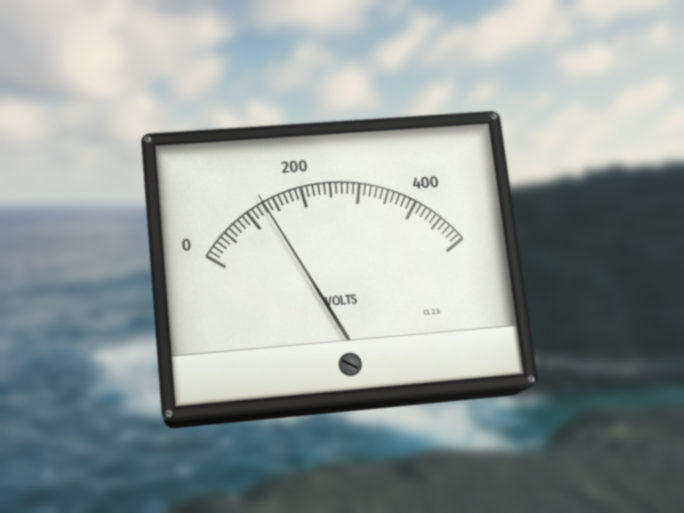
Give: 130 V
